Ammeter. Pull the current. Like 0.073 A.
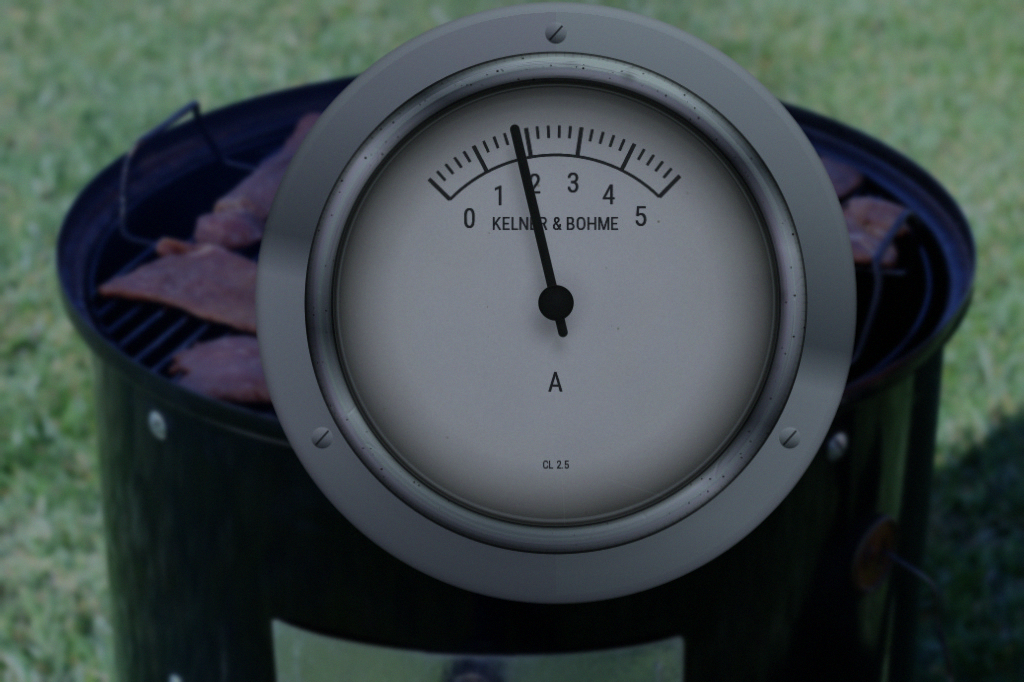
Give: 1.8 A
